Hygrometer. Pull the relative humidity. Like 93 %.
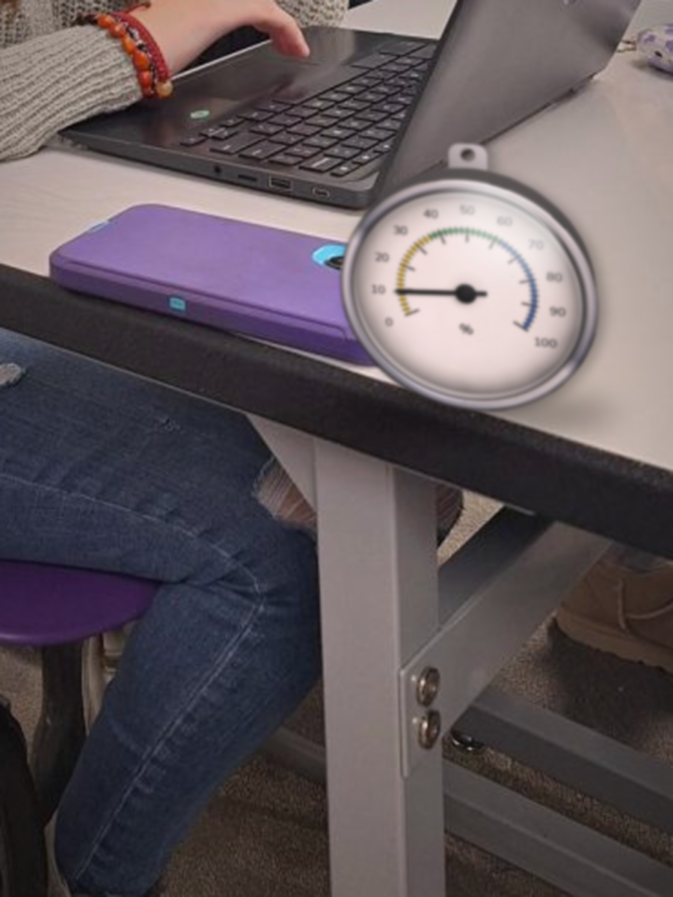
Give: 10 %
